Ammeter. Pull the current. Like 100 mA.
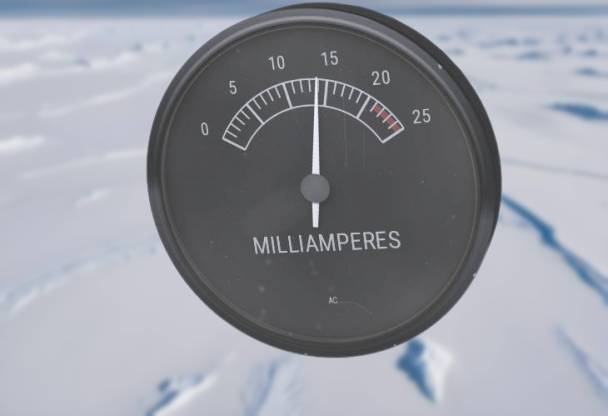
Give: 14 mA
